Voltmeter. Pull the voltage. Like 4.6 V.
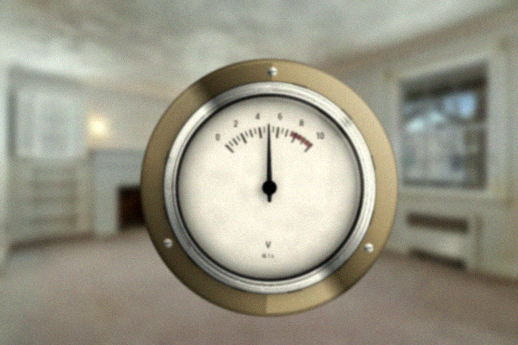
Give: 5 V
